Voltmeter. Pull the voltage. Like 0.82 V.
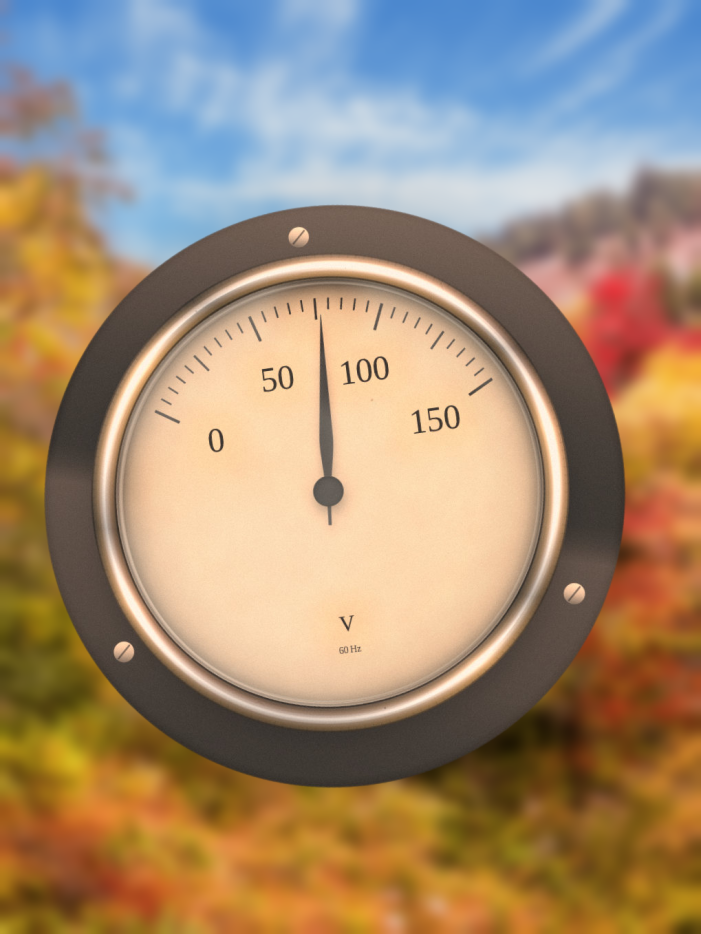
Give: 77.5 V
